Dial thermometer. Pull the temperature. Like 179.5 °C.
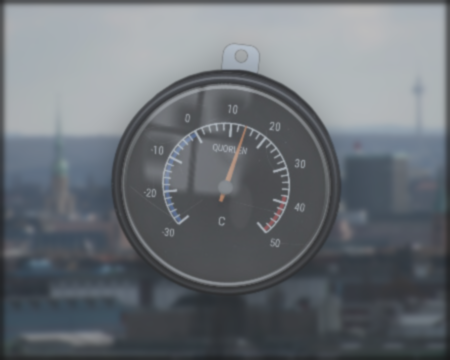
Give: 14 °C
